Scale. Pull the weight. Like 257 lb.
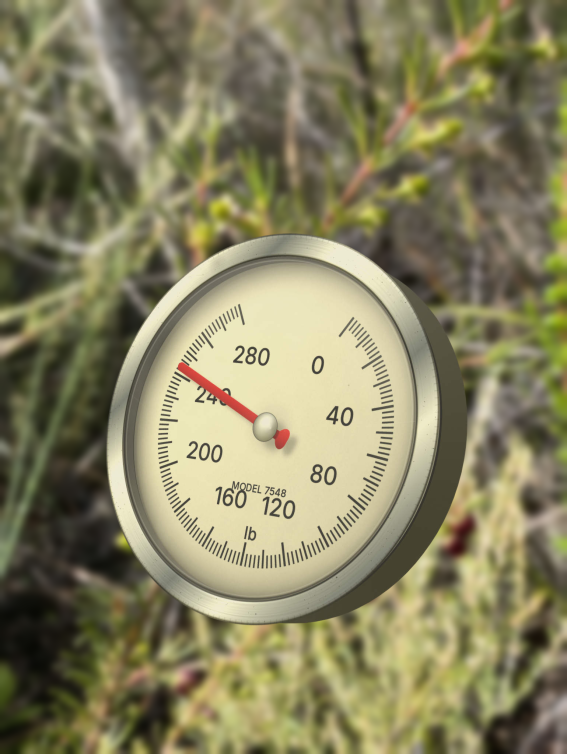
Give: 244 lb
